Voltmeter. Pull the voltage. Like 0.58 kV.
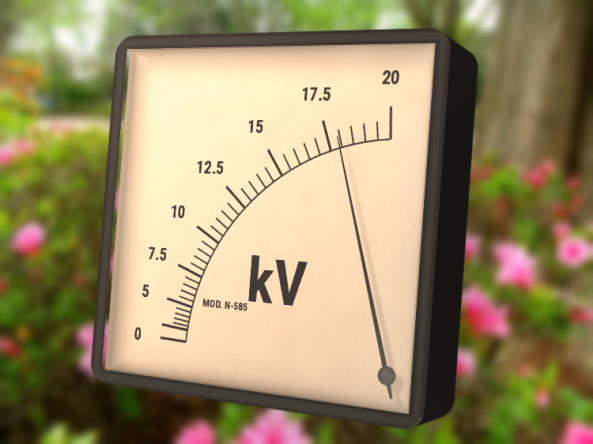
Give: 18 kV
